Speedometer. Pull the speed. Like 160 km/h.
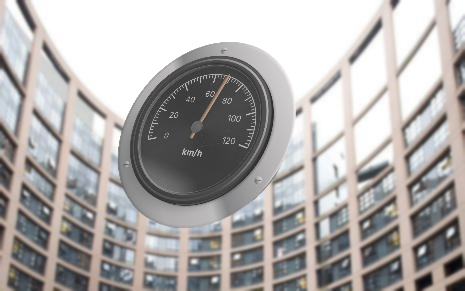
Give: 70 km/h
